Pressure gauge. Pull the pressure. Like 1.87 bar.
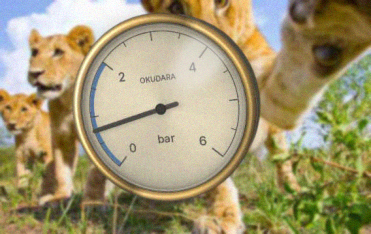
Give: 0.75 bar
